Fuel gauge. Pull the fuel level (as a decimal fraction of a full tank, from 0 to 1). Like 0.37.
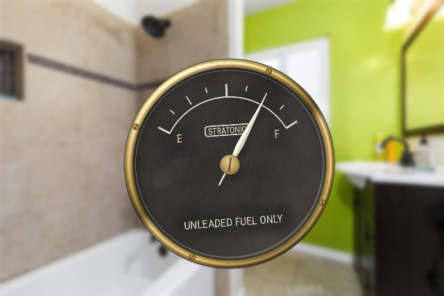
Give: 0.75
